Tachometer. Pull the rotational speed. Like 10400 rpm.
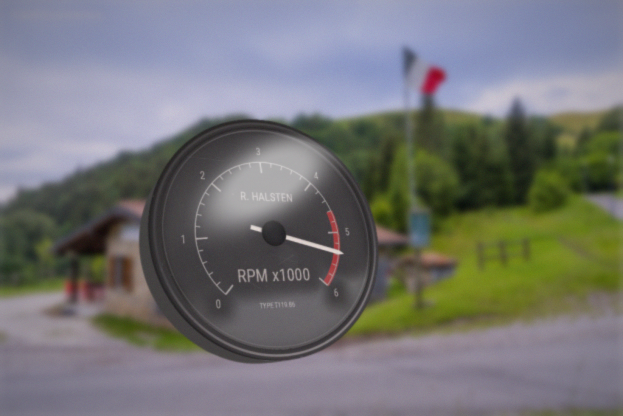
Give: 5400 rpm
